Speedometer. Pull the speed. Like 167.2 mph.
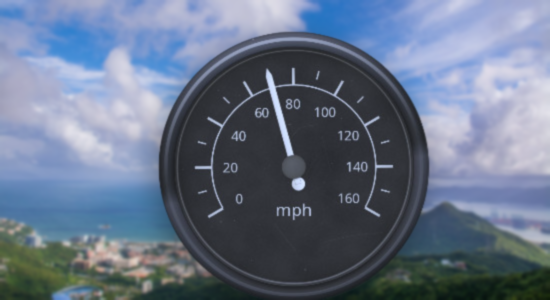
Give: 70 mph
